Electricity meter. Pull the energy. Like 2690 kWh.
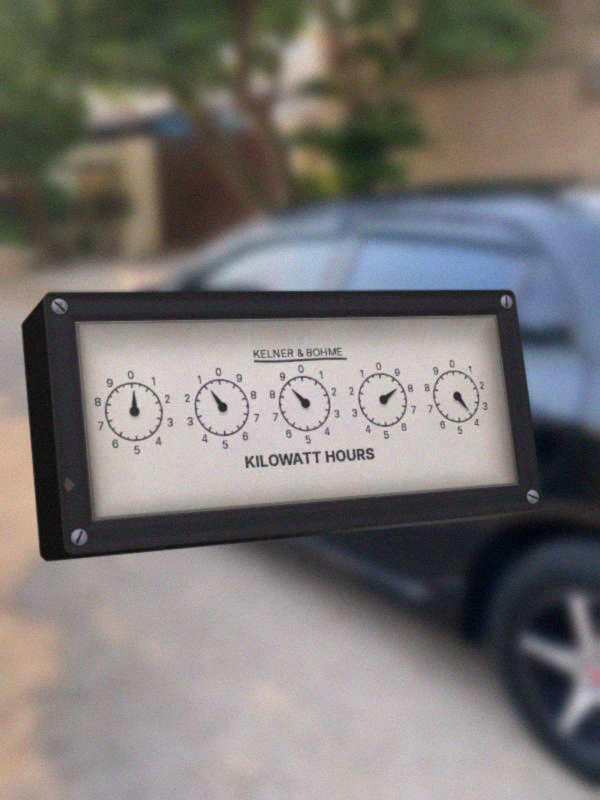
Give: 884 kWh
